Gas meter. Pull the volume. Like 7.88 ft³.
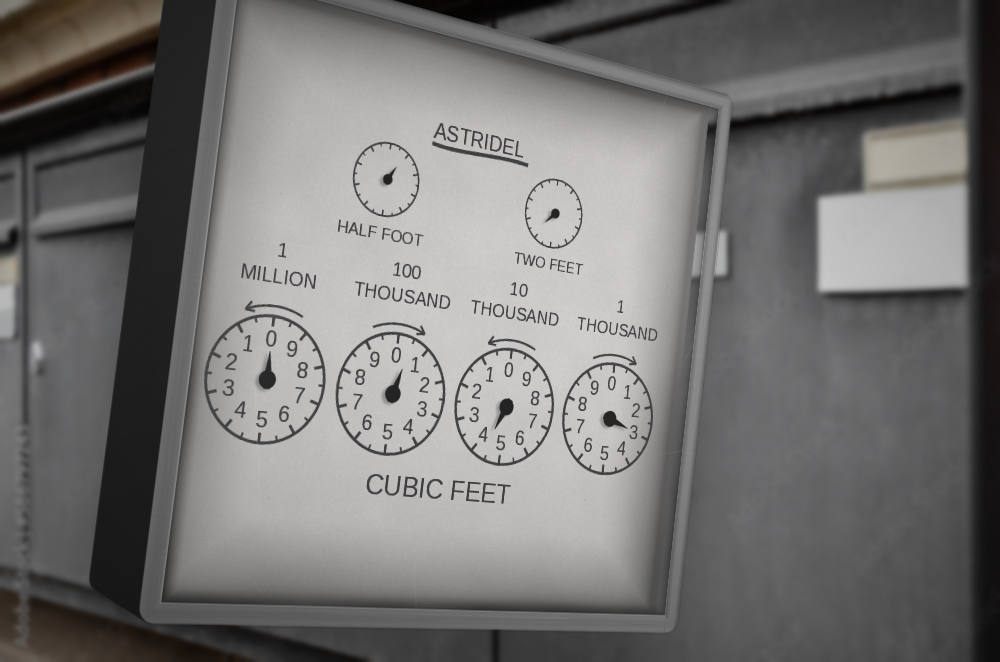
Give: 4300 ft³
